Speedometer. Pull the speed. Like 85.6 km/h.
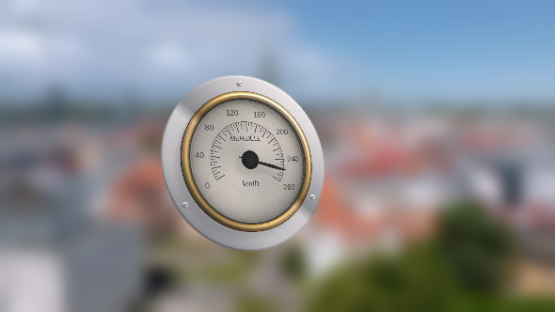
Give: 260 km/h
